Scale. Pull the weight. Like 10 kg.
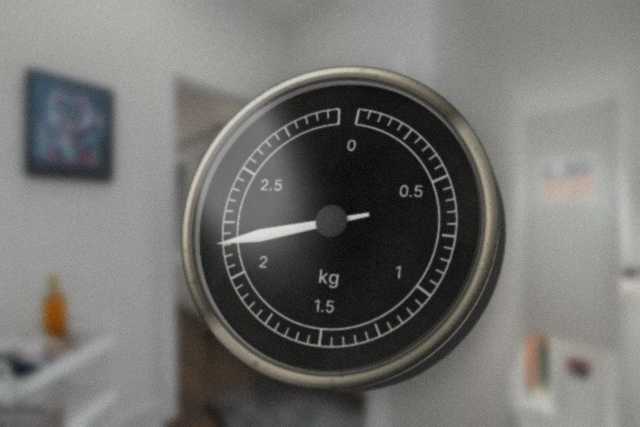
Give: 2.15 kg
